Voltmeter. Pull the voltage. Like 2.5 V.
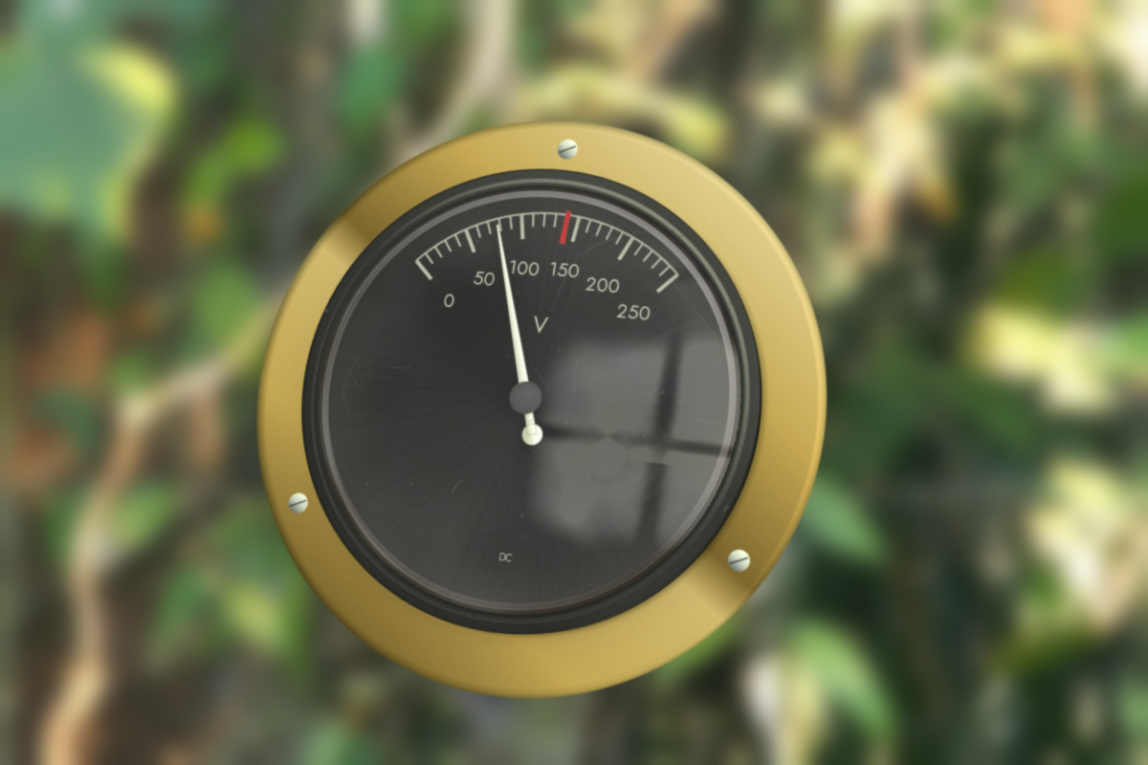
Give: 80 V
